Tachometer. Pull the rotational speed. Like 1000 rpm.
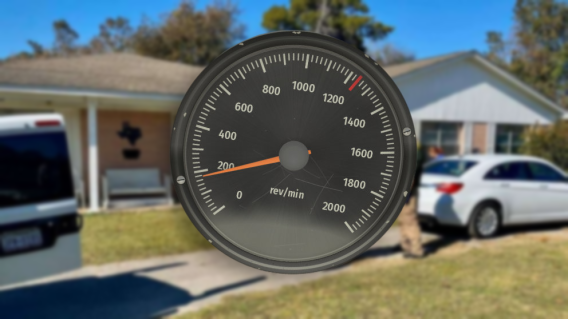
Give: 180 rpm
